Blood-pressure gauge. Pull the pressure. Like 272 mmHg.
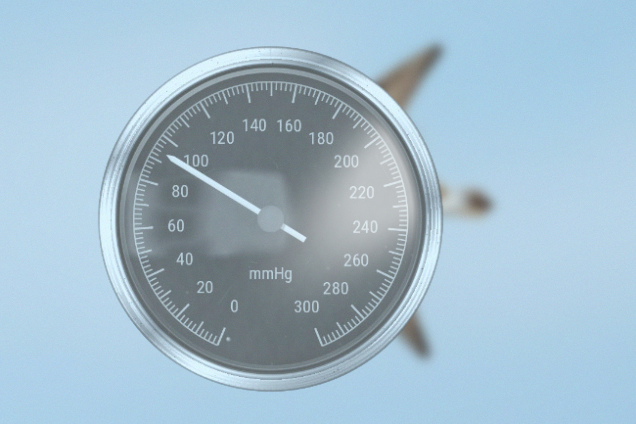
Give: 94 mmHg
